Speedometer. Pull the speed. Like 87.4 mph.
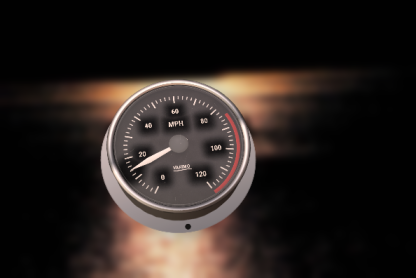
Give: 14 mph
